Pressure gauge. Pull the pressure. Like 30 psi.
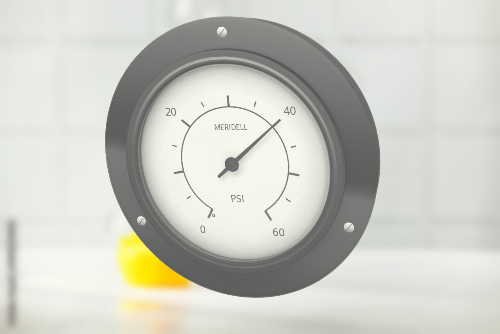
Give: 40 psi
